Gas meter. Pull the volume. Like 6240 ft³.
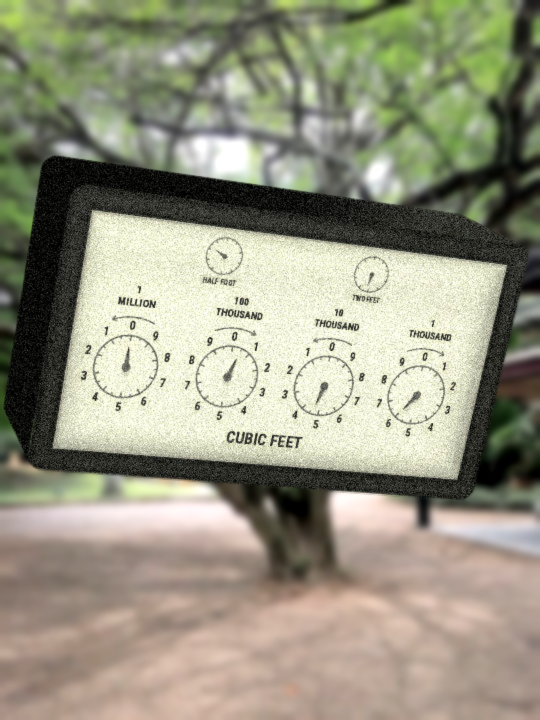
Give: 4600 ft³
